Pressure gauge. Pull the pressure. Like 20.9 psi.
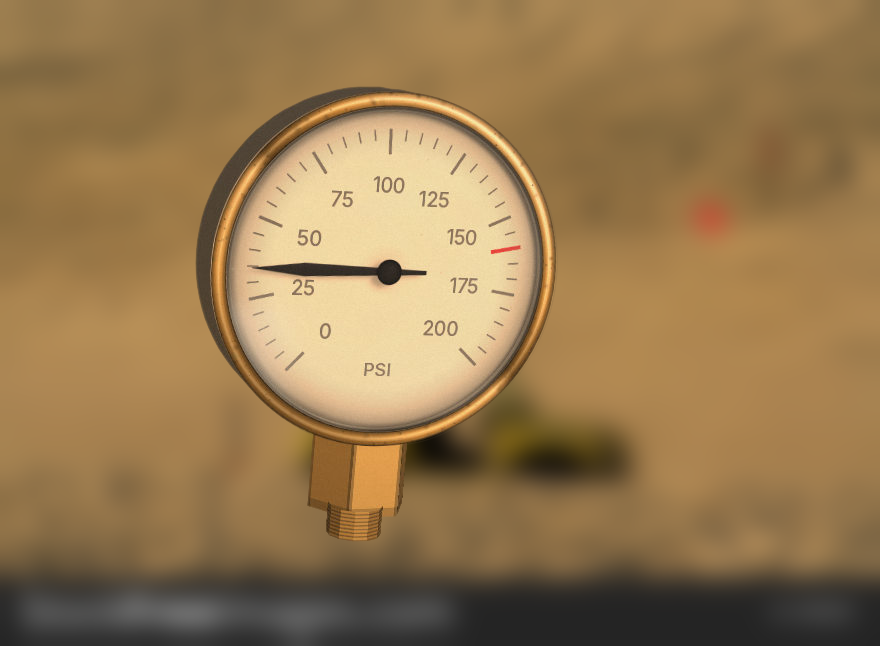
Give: 35 psi
